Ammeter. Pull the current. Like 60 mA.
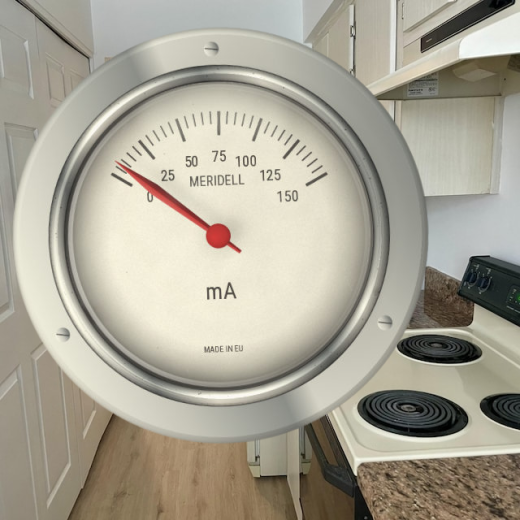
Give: 7.5 mA
